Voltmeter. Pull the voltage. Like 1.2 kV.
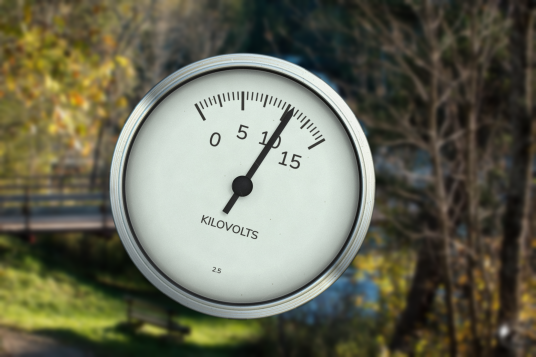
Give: 10.5 kV
